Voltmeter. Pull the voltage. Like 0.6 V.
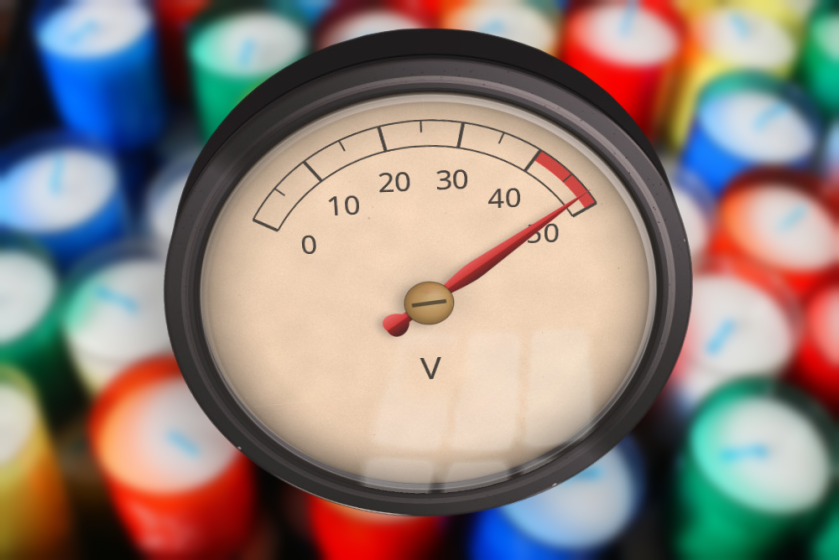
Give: 47.5 V
